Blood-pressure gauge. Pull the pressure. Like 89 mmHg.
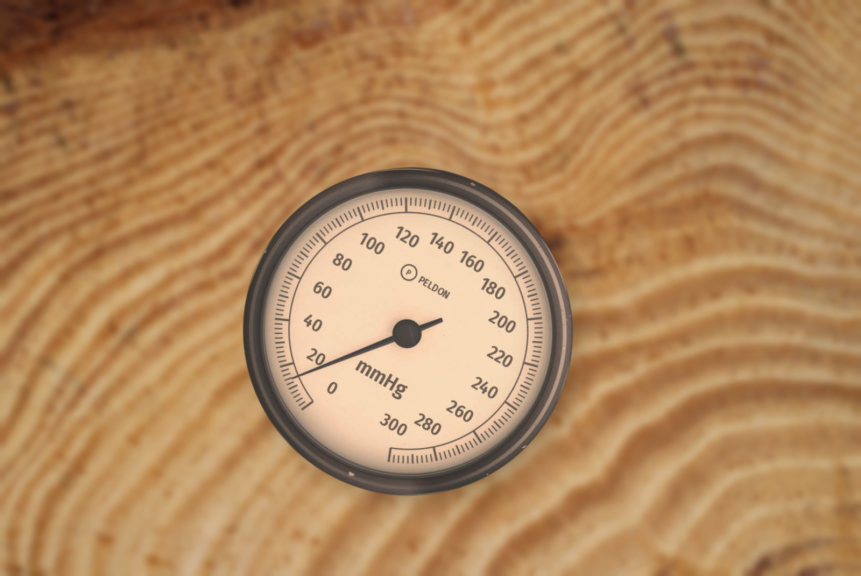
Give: 14 mmHg
